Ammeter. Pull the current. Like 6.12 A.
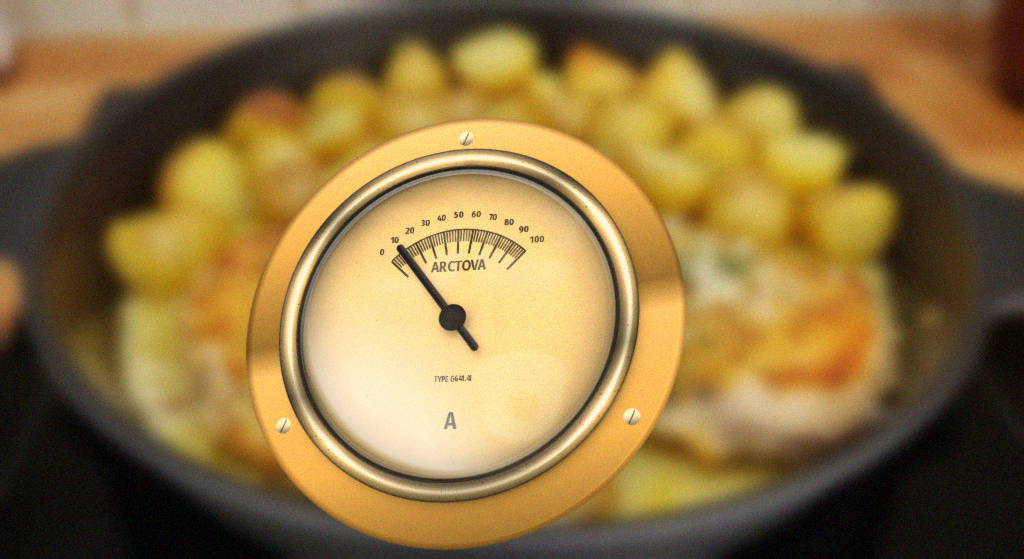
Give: 10 A
